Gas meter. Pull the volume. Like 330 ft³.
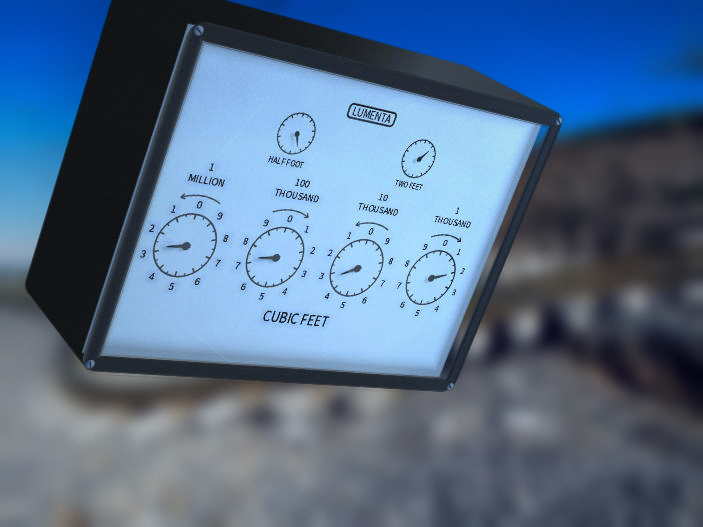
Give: 273200 ft³
